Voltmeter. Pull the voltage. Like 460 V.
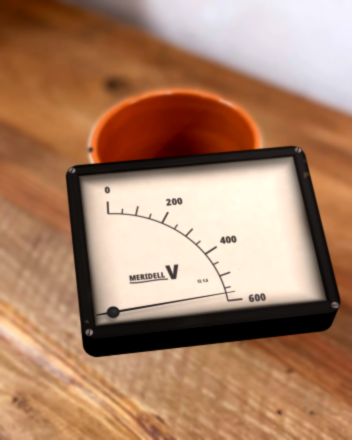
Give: 575 V
